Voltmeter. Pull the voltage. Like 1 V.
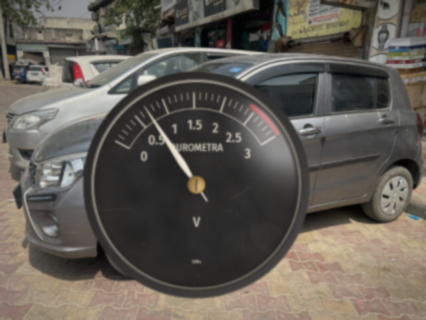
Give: 0.7 V
